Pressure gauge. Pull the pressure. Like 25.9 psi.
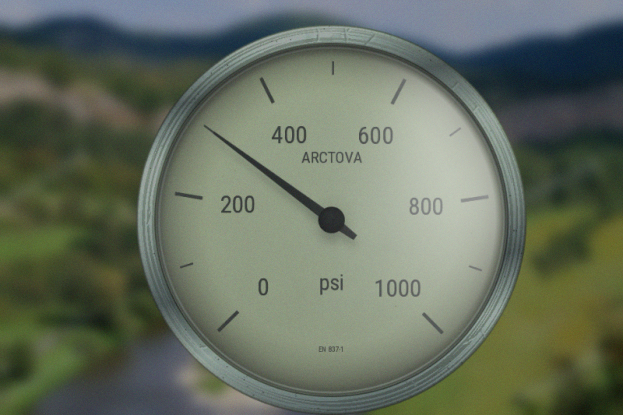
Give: 300 psi
